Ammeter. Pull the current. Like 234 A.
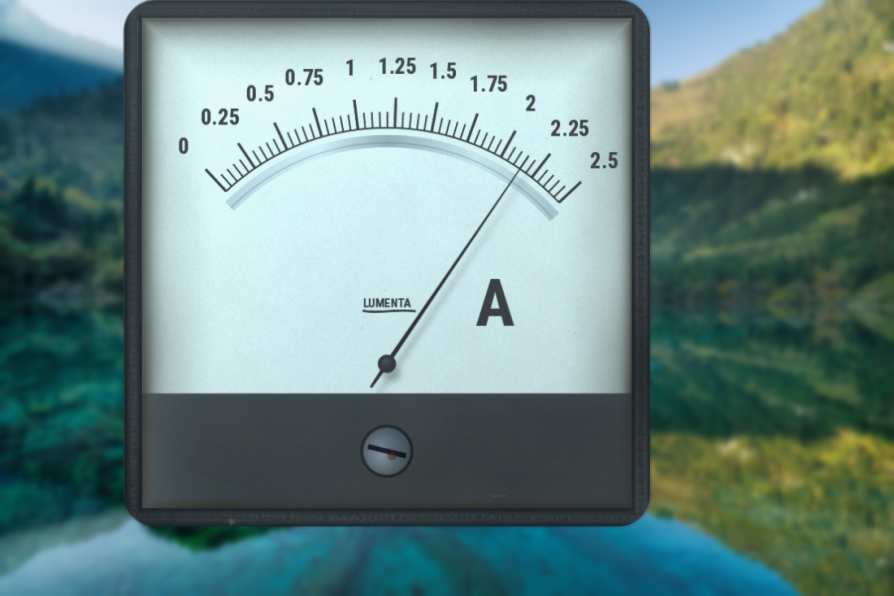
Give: 2.15 A
